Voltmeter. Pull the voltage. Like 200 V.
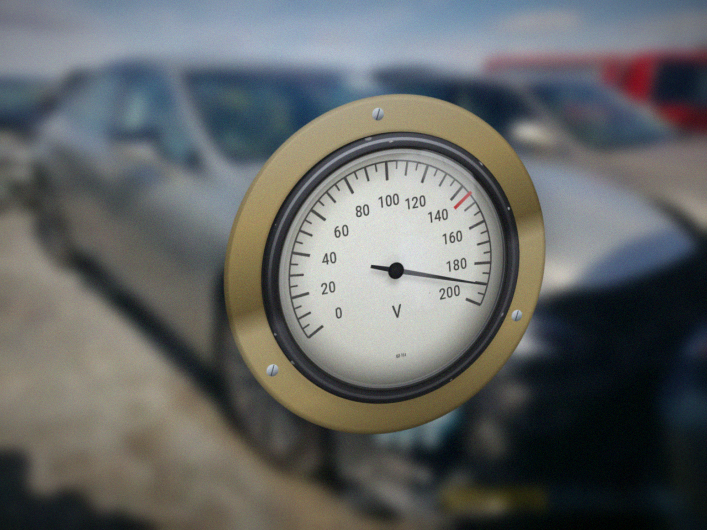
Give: 190 V
